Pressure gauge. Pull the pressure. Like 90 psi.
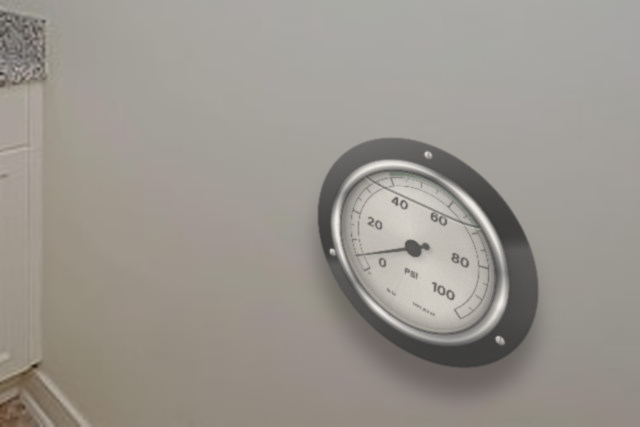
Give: 5 psi
